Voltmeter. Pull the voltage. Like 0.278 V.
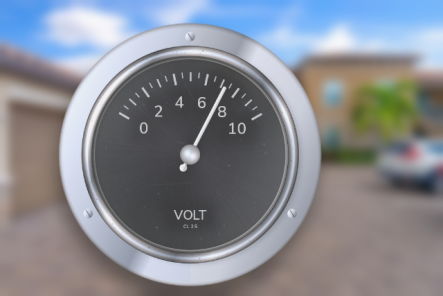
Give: 7.25 V
